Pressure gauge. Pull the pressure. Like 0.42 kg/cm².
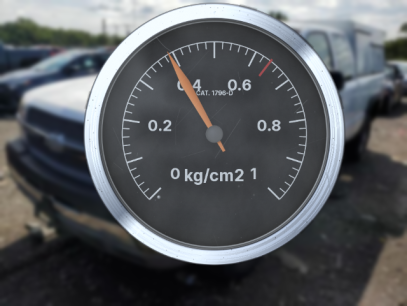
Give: 0.39 kg/cm²
